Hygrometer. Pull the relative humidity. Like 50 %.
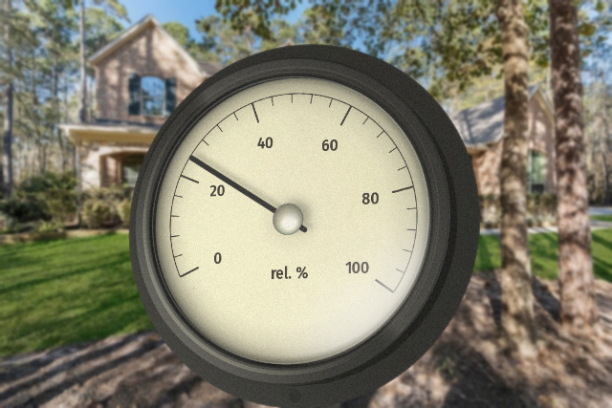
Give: 24 %
